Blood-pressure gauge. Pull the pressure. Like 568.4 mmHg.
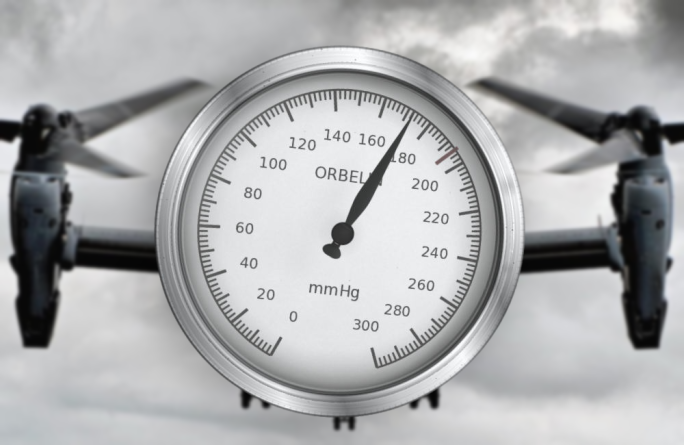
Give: 172 mmHg
